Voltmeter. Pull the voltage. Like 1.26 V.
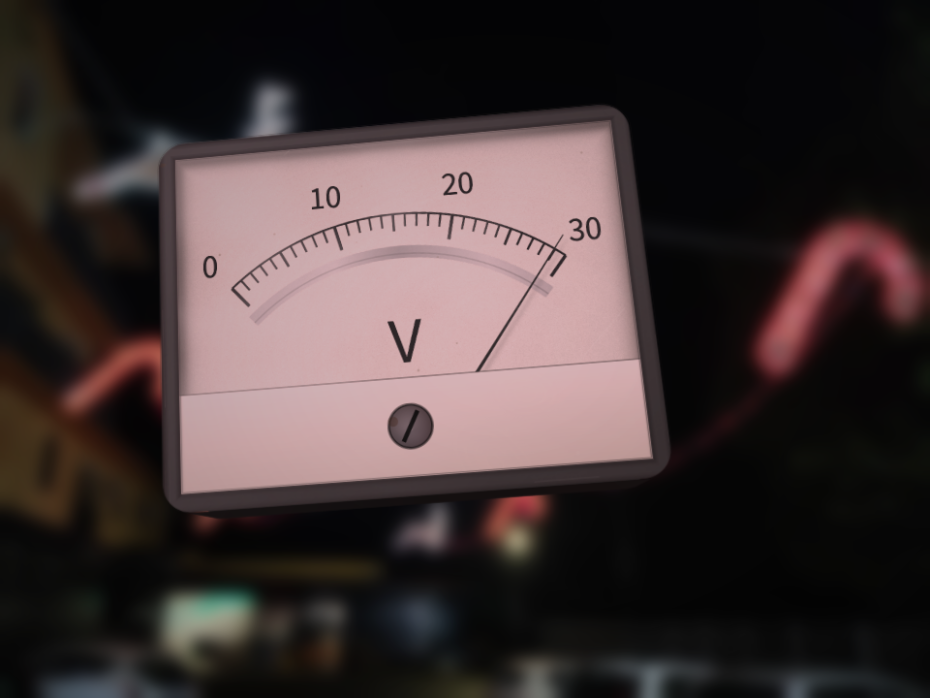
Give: 29 V
